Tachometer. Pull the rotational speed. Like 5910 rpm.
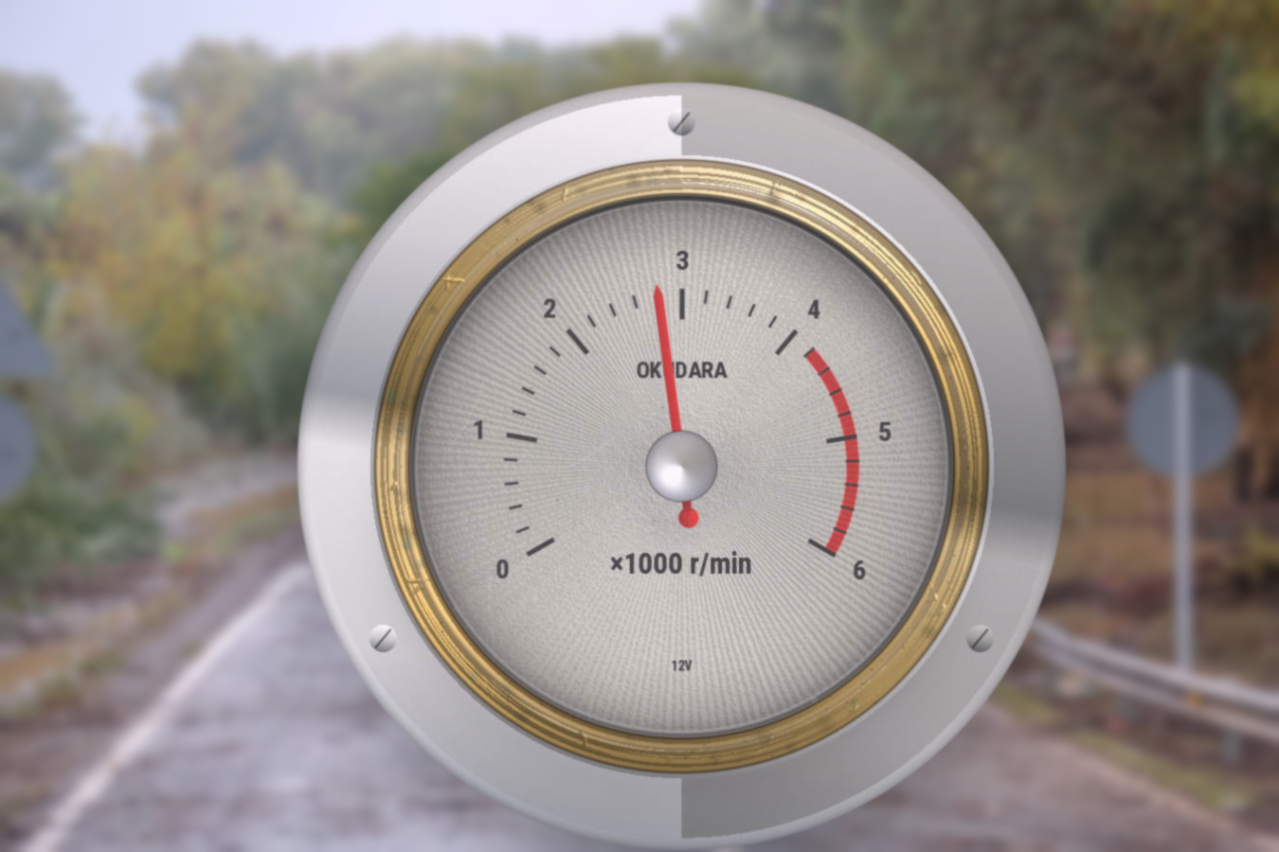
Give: 2800 rpm
